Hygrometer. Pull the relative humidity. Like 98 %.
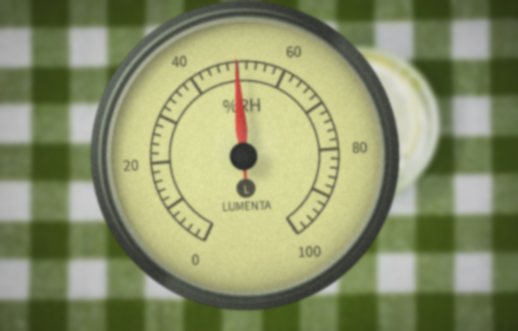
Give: 50 %
